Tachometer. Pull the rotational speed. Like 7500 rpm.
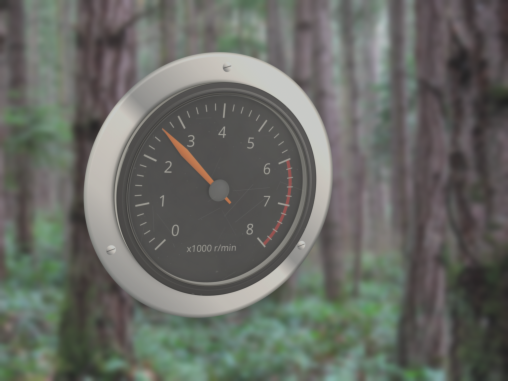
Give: 2600 rpm
